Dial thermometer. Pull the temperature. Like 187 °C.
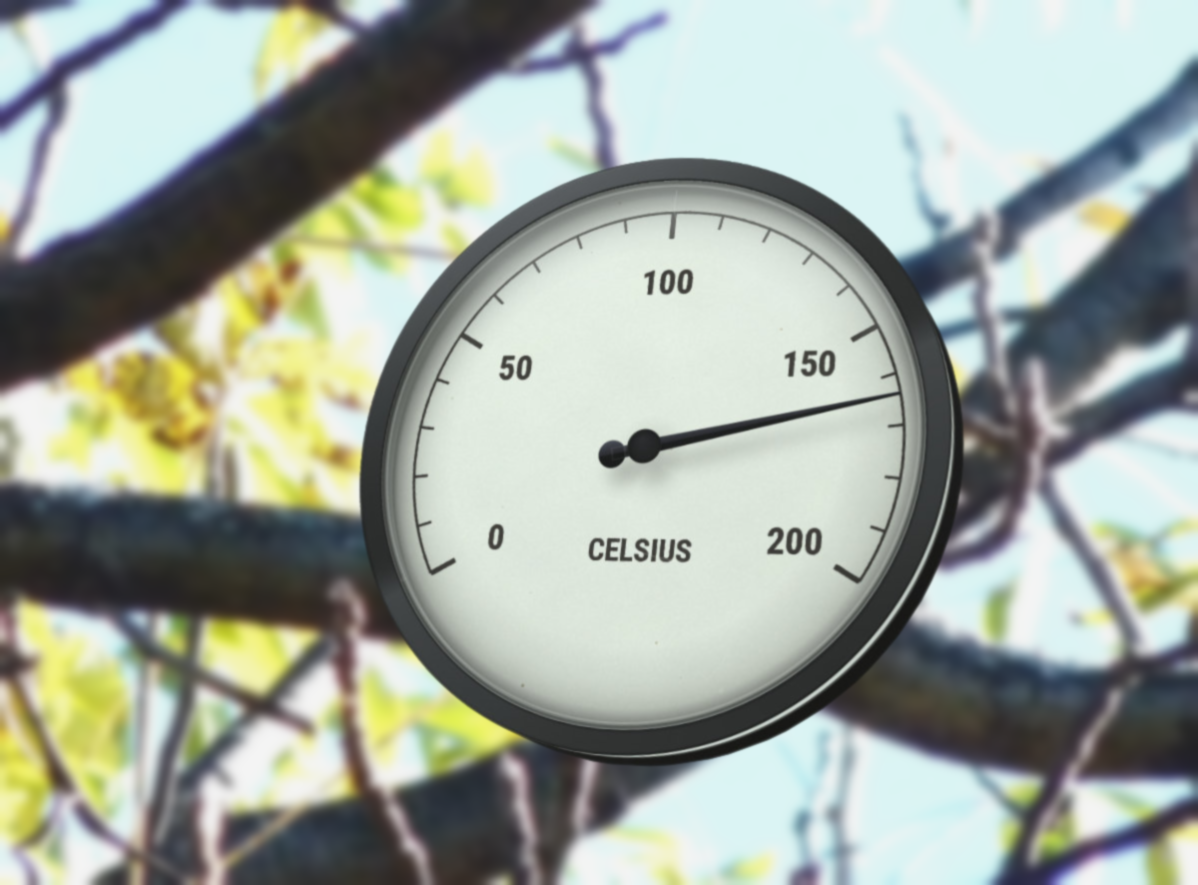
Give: 165 °C
